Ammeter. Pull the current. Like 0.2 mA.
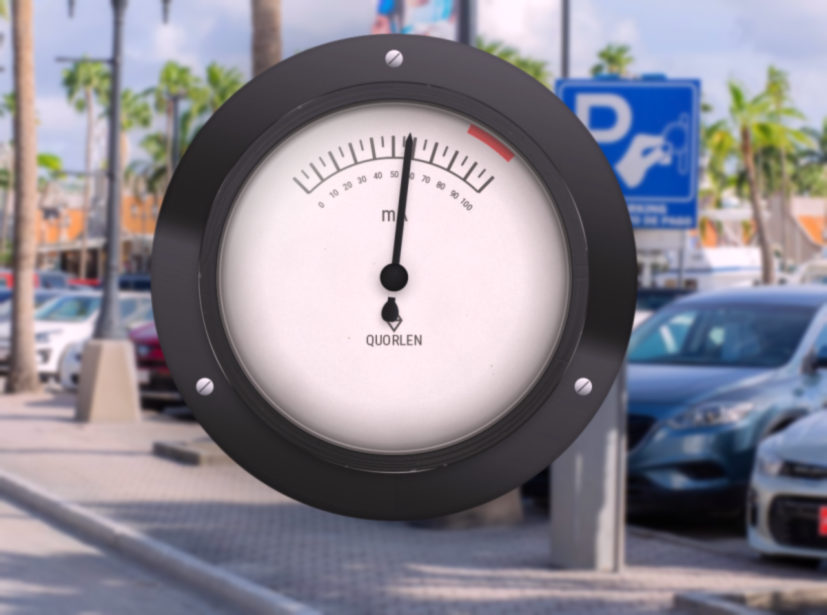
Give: 57.5 mA
